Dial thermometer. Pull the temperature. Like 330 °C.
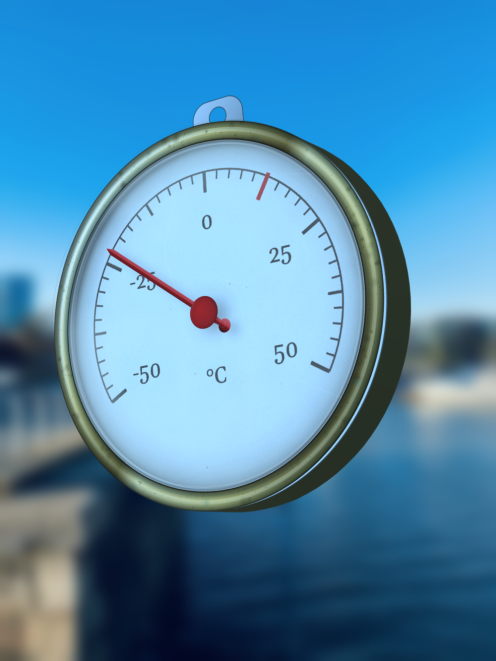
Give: -22.5 °C
